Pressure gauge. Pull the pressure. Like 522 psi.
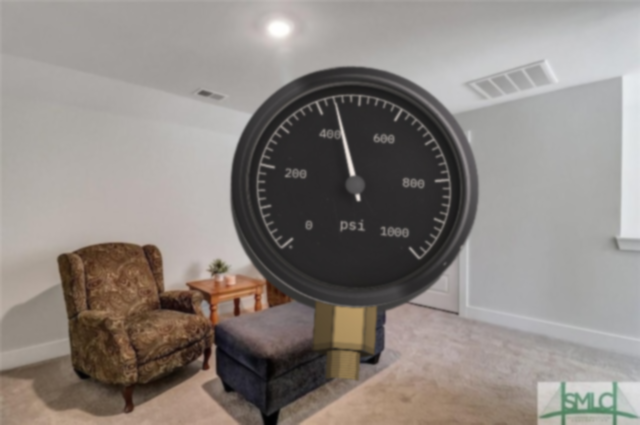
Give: 440 psi
